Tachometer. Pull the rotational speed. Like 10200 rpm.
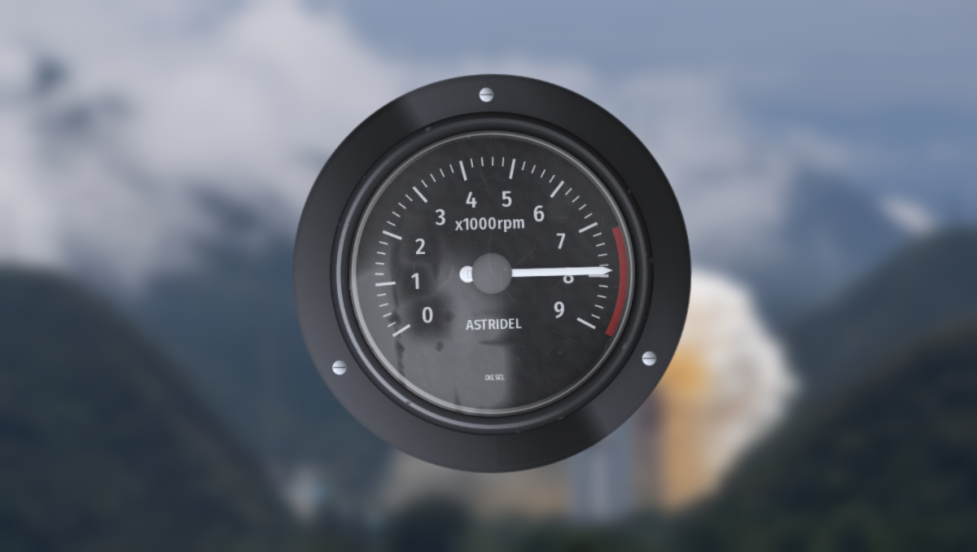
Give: 7900 rpm
